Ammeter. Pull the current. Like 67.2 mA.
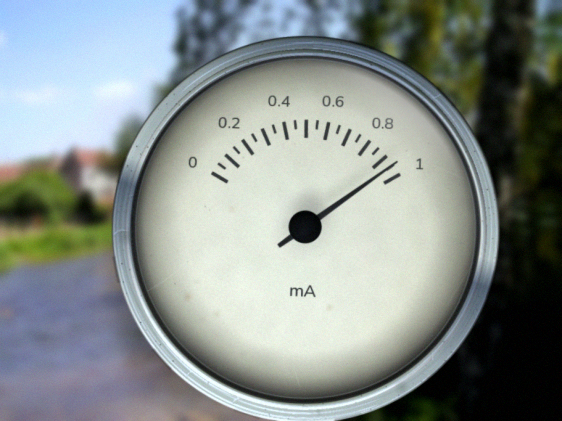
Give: 0.95 mA
